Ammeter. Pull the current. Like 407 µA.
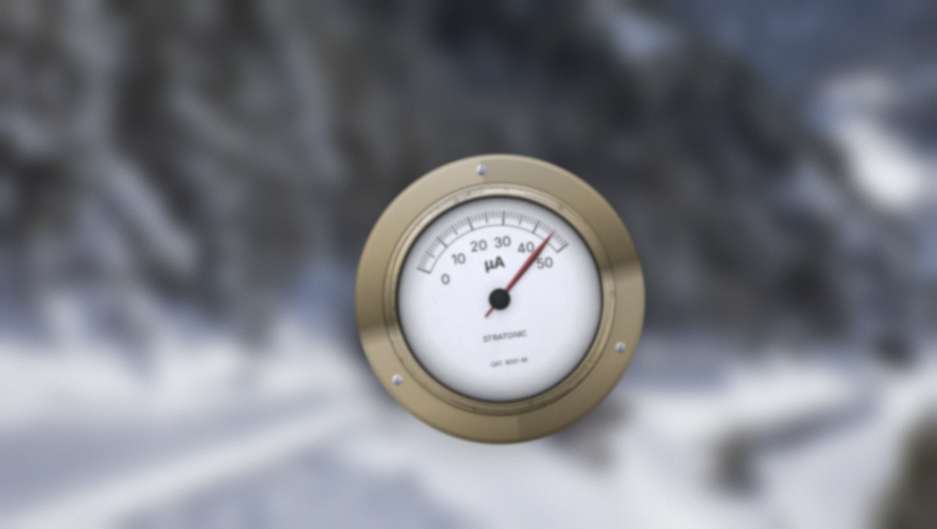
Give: 45 µA
